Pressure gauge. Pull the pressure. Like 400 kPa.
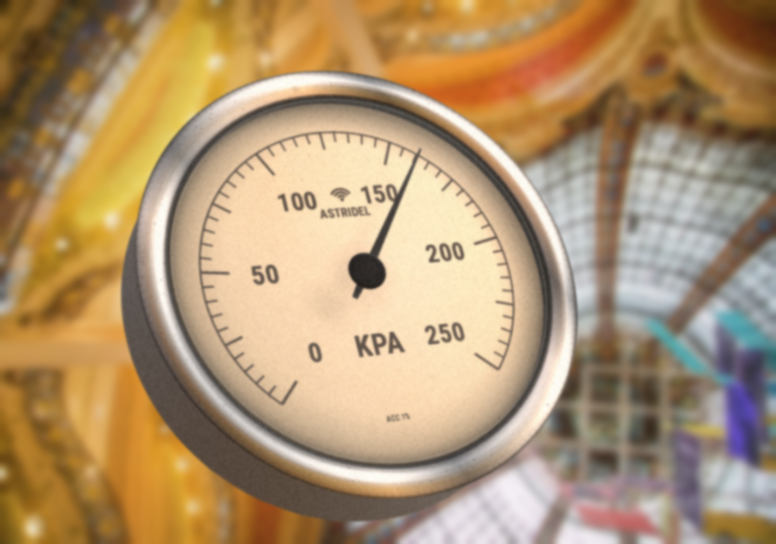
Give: 160 kPa
